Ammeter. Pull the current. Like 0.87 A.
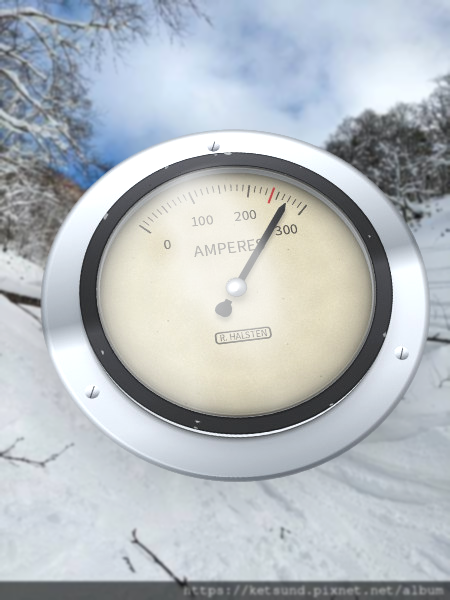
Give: 270 A
